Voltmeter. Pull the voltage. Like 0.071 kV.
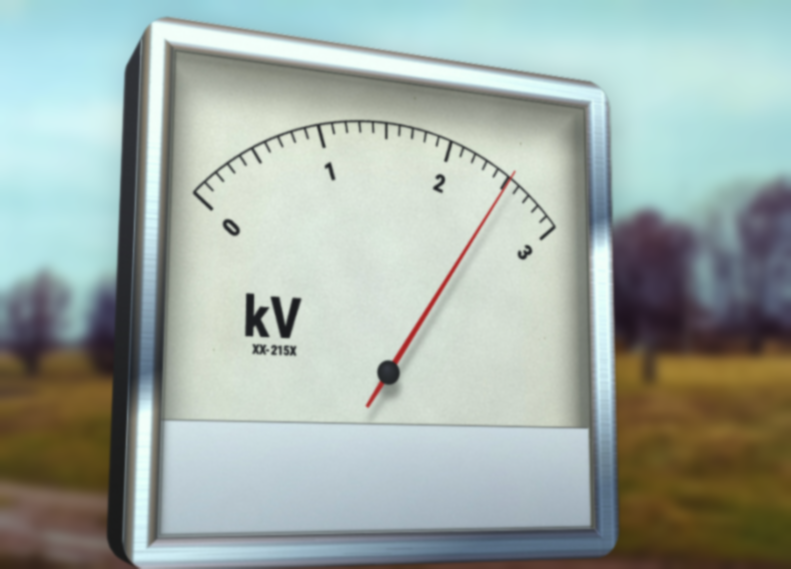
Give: 2.5 kV
